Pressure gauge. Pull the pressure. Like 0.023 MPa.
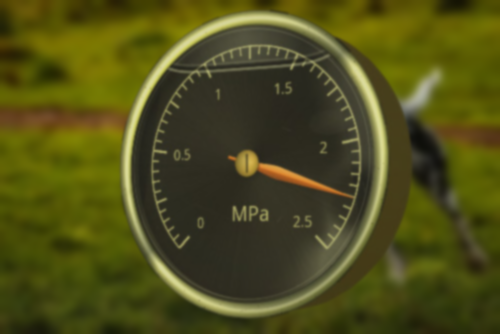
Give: 2.25 MPa
